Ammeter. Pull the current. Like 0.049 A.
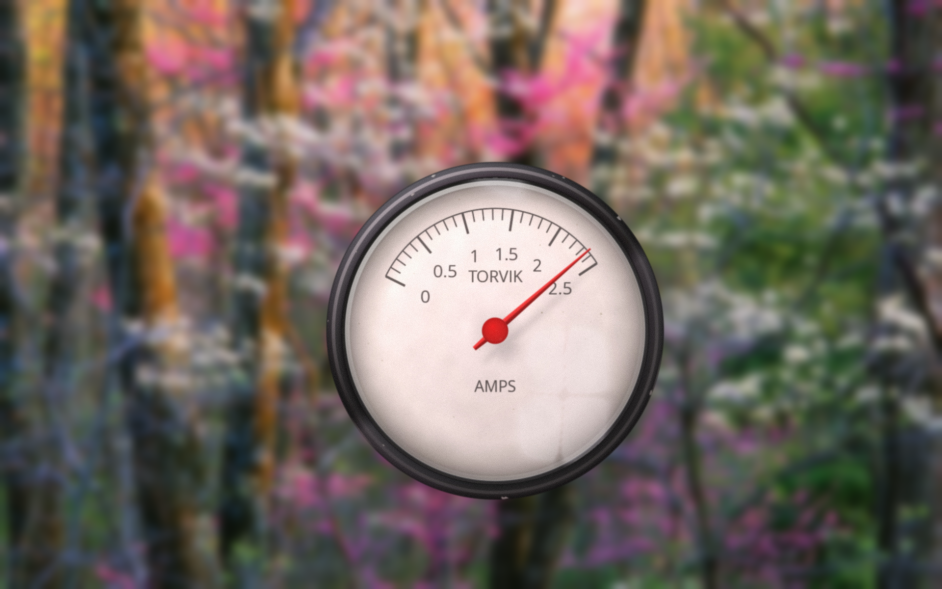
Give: 2.35 A
